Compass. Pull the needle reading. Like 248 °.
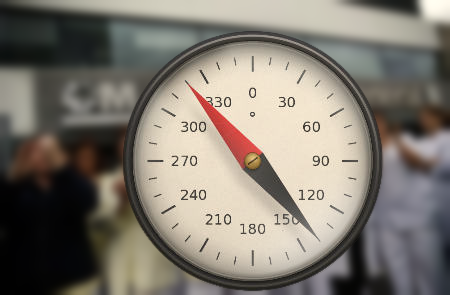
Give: 320 °
